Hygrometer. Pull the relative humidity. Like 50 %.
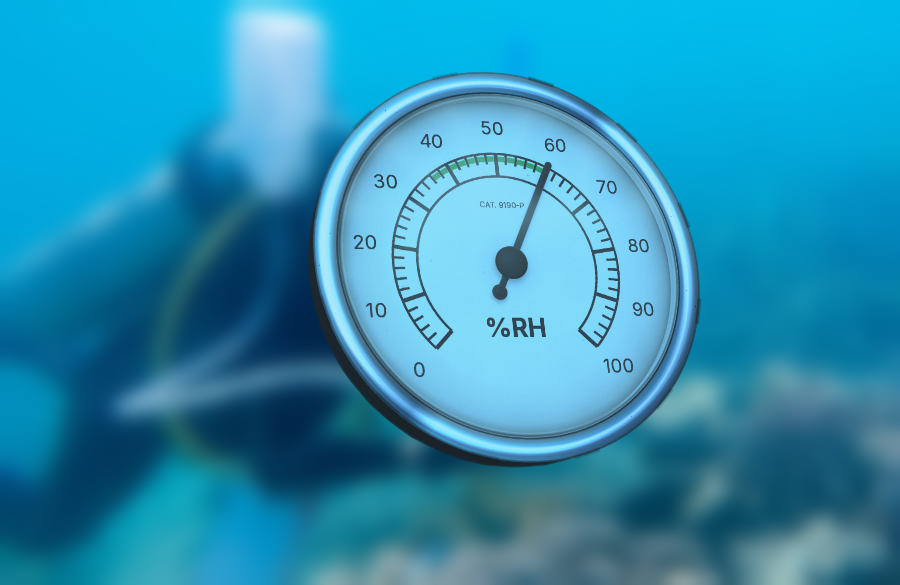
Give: 60 %
